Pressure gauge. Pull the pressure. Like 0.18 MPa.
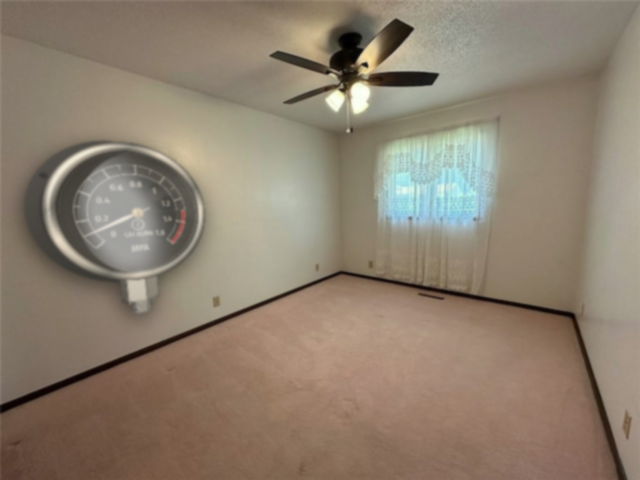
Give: 0.1 MPa
